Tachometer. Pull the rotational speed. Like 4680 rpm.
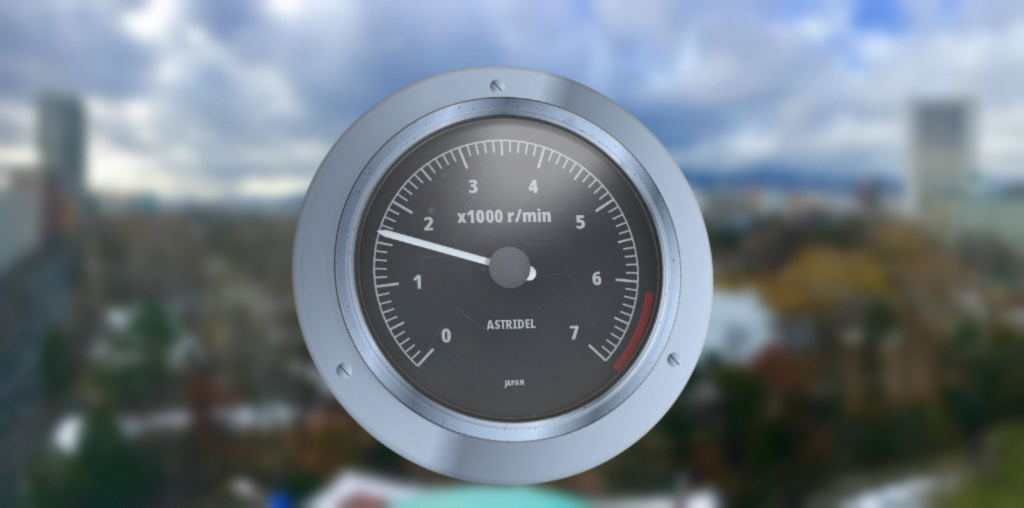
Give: 1600 rpm
